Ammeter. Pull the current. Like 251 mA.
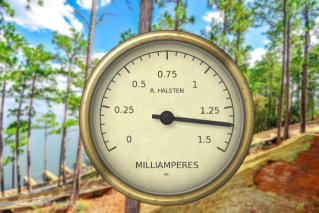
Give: 1.35 mA
